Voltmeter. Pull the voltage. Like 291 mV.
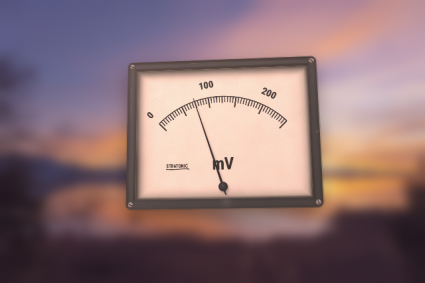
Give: 75 mV
